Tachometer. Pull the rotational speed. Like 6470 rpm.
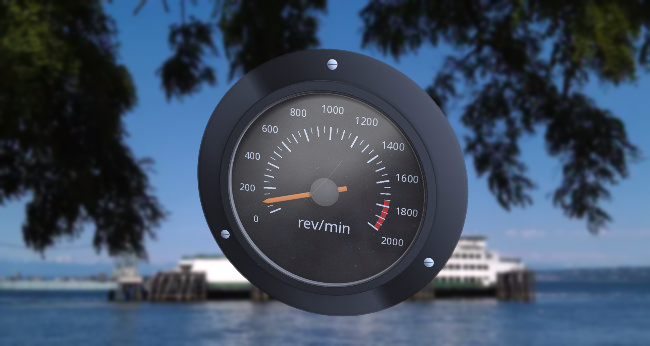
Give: 100 rpm
